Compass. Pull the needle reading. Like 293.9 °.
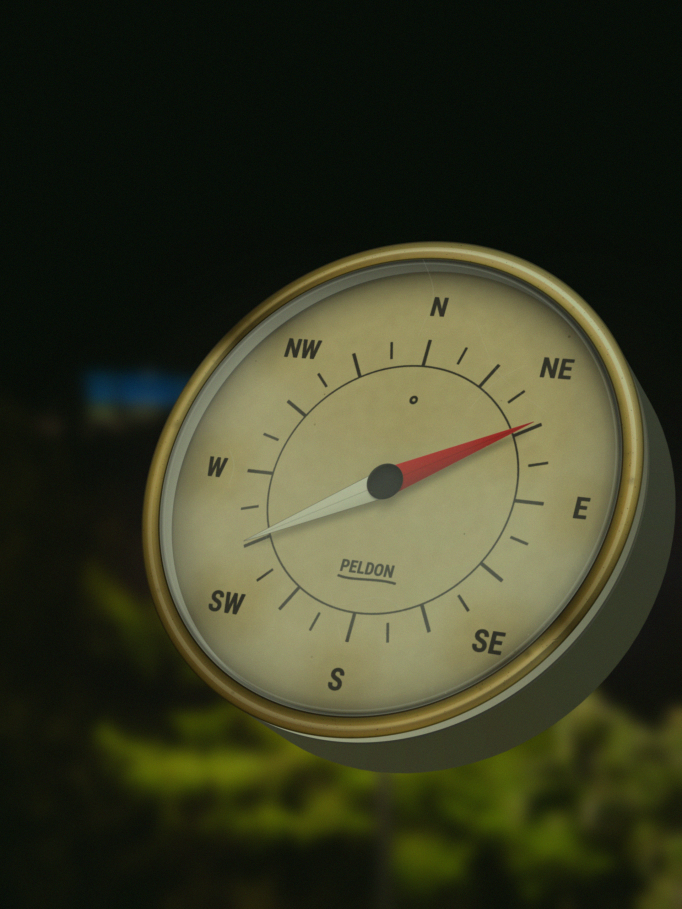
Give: 60 °
